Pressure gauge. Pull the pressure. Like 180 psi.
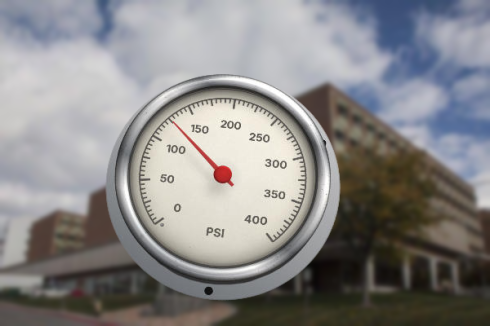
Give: 125 psi
